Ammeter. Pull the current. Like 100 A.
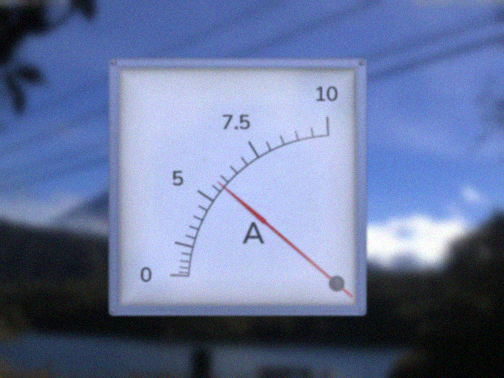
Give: 5.75 A
